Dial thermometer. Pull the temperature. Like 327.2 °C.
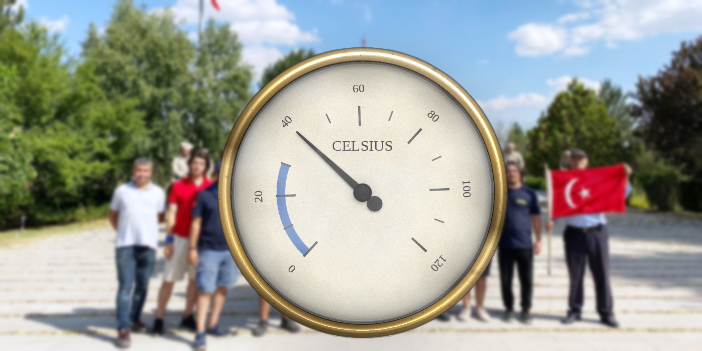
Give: 40 °C
